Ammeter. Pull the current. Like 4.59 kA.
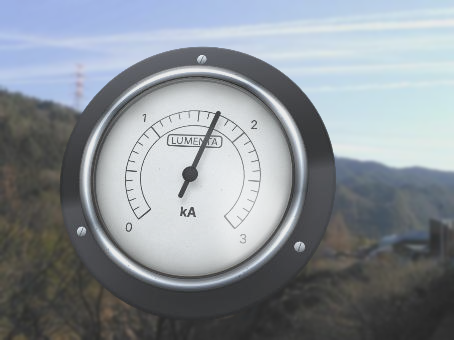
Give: 1.7 kA
